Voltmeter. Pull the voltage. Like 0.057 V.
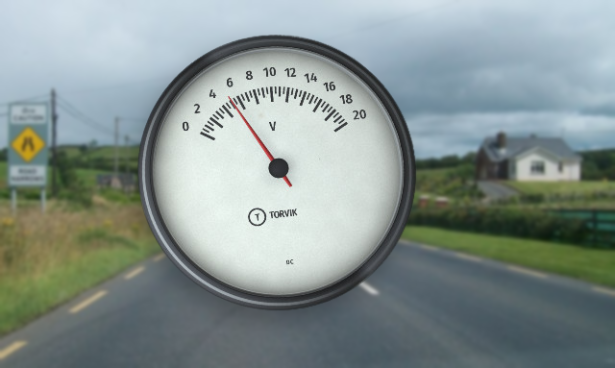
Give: 5 V
